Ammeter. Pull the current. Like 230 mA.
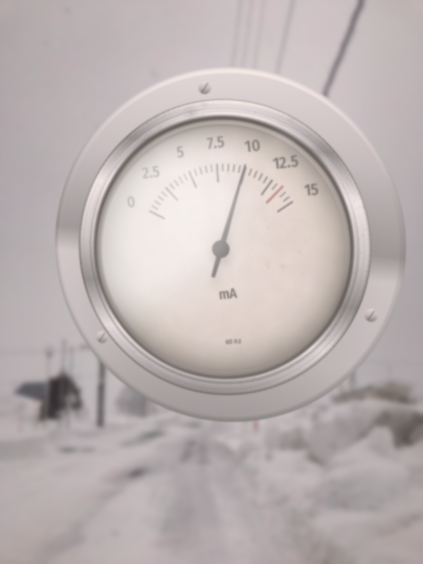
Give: 10 mA
